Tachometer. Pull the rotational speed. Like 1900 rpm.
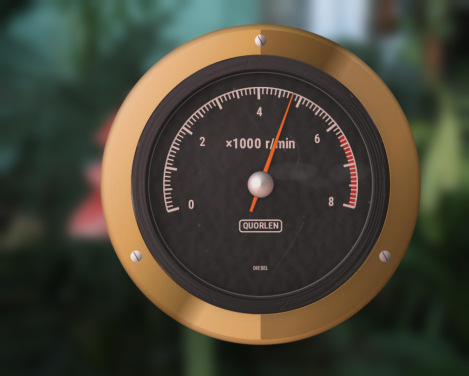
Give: 4800 rpm
